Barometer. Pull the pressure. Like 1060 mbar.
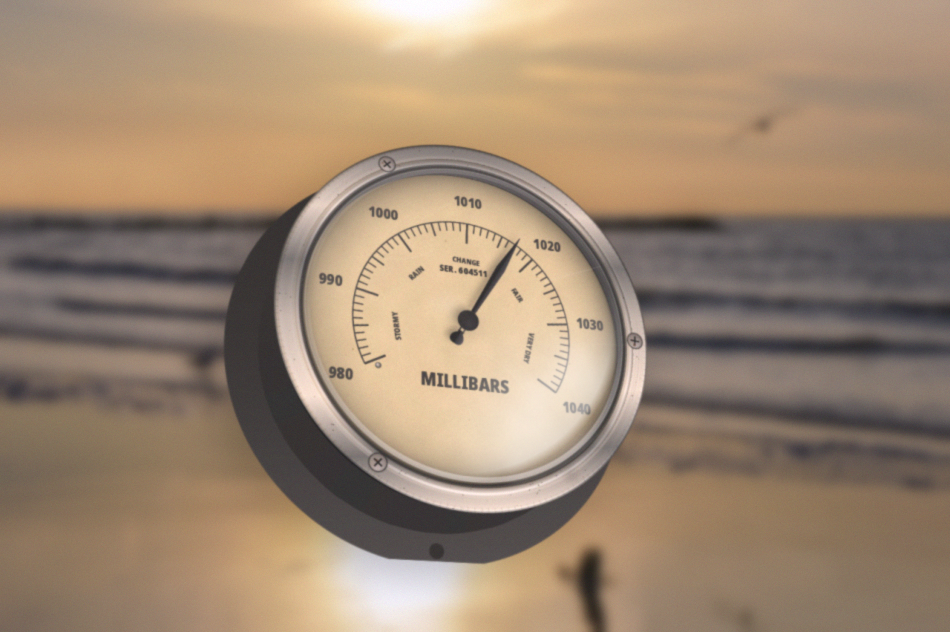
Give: 1017 mbar
